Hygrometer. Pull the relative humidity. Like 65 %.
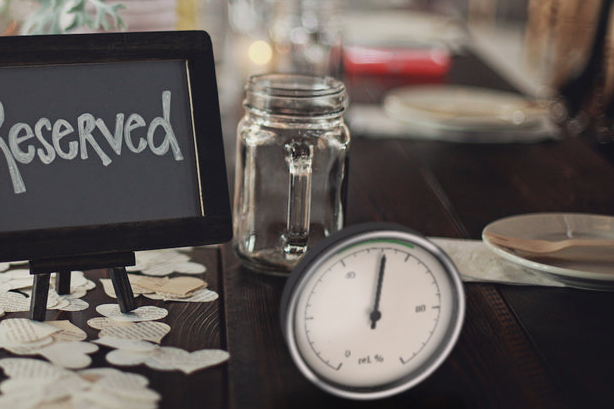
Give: 52 %
